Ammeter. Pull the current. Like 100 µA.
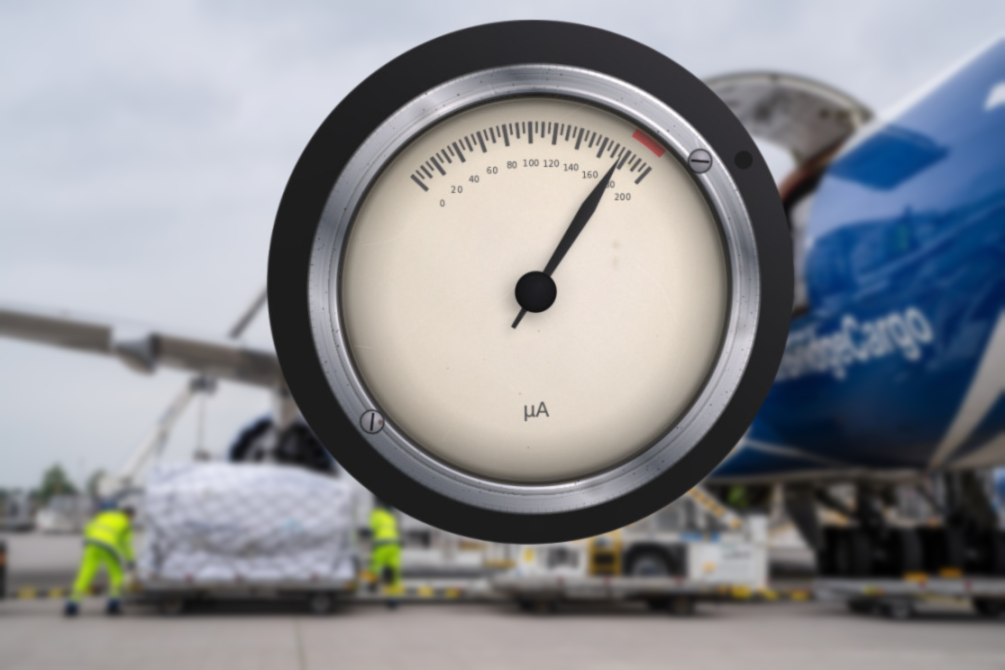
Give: 175 µA
